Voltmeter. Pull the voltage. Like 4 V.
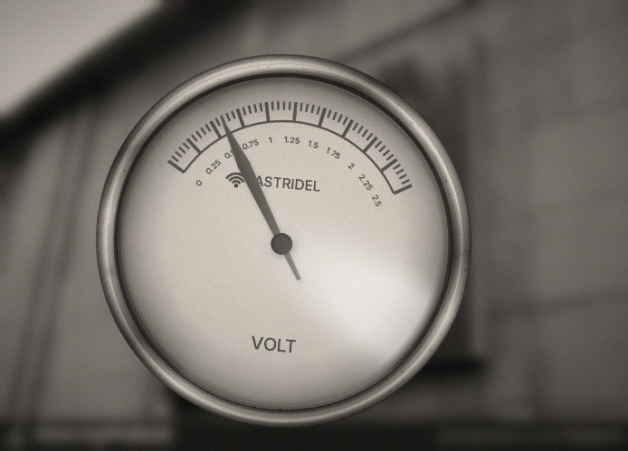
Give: 0.6 V
